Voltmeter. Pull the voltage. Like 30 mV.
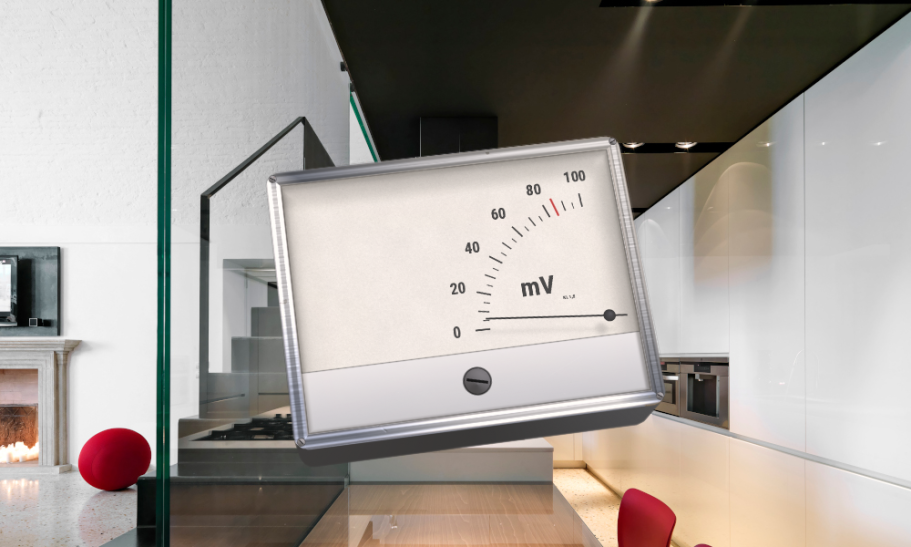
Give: 5 mV
